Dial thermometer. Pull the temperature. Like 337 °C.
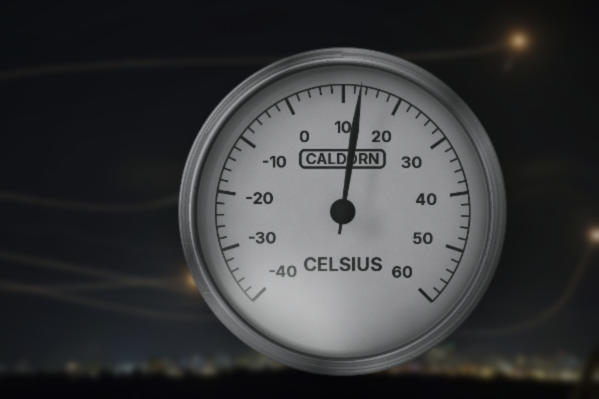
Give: 13 °C
